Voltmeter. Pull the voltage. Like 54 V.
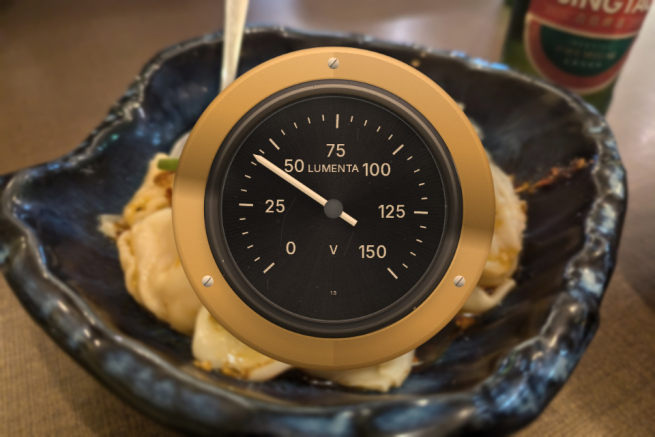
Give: 42.5 V
